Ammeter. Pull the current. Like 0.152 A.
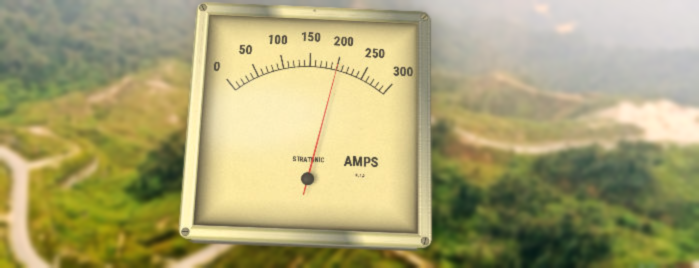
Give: 200 A
